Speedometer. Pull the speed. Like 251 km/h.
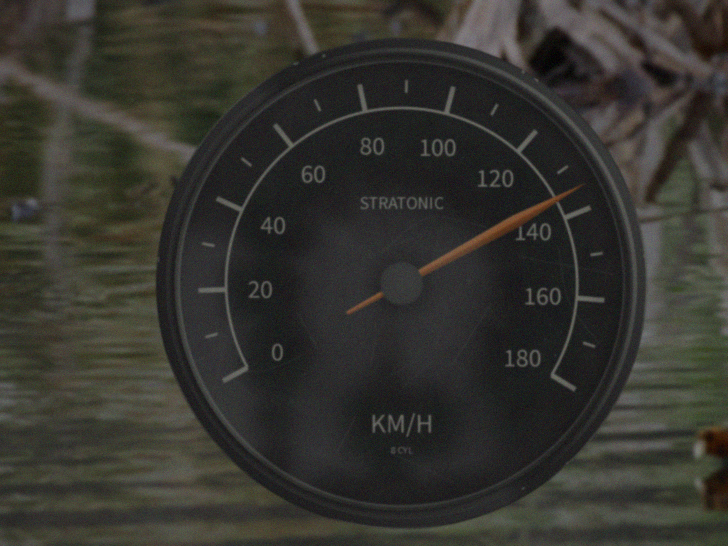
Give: 135 km/h
